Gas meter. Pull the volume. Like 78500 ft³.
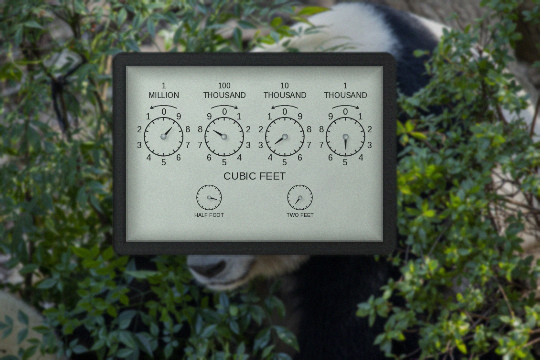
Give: 883500 ft³
